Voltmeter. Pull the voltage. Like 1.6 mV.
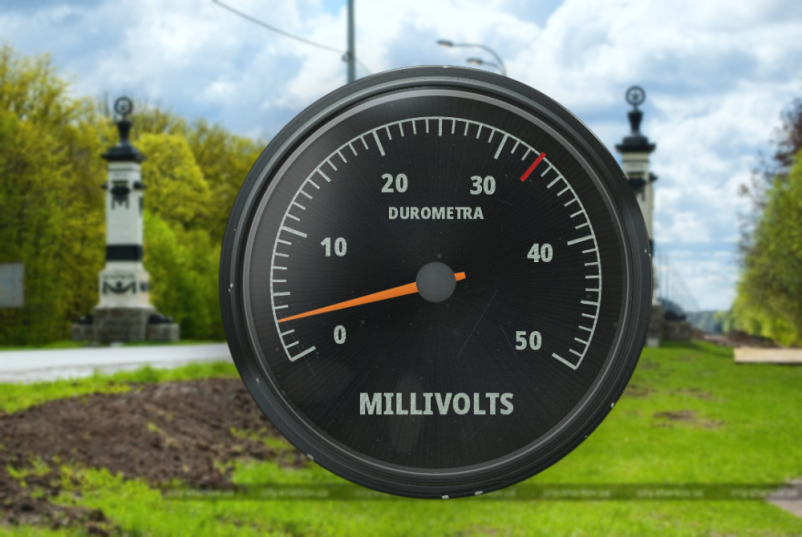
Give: 3 mV
